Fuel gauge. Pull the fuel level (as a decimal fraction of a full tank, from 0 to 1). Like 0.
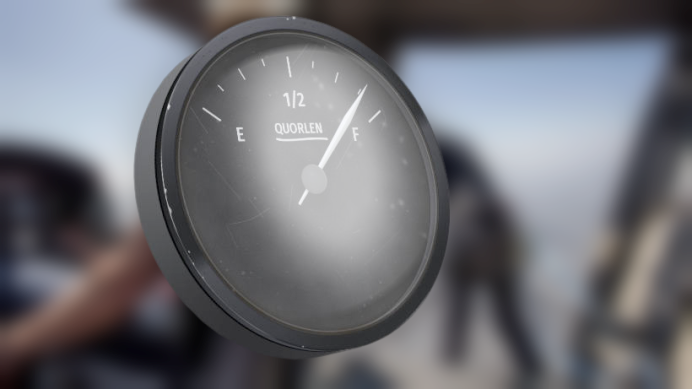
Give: 0.875
